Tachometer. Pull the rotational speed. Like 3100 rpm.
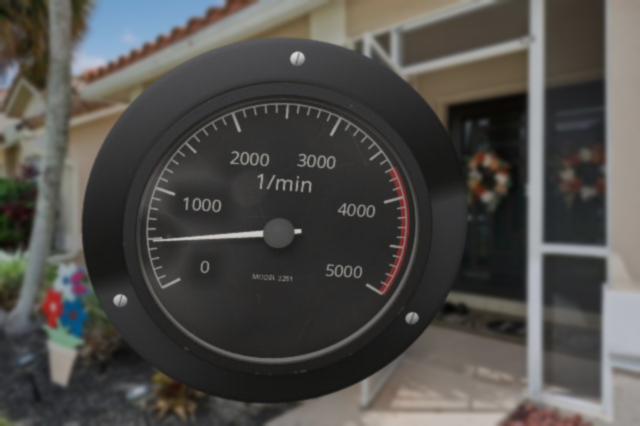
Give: 500 rpm
